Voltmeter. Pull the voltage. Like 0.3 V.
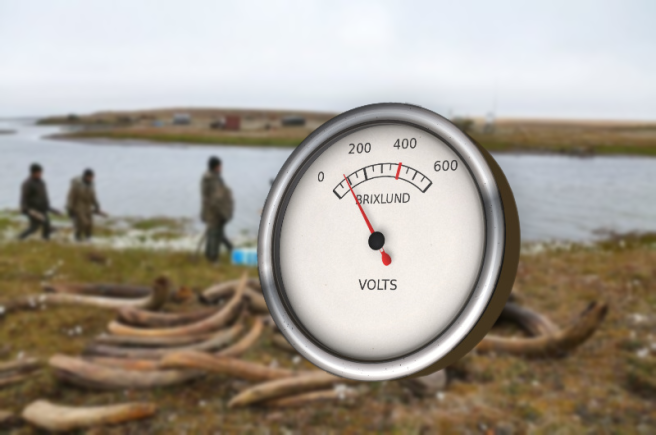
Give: 100 V
